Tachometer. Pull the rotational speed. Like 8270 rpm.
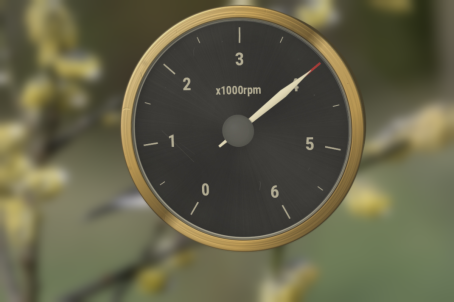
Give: 4000 rpm
